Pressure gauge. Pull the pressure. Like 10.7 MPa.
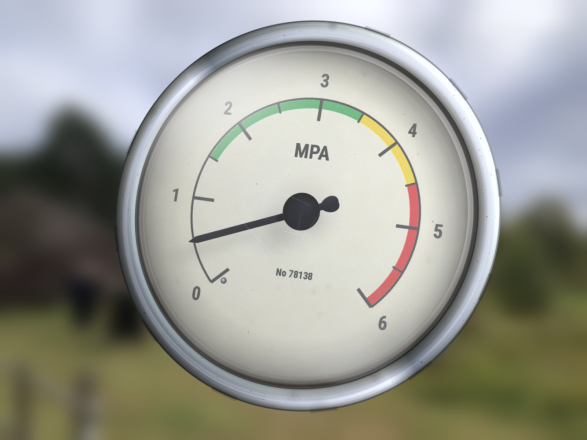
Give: 0.5 MPa
